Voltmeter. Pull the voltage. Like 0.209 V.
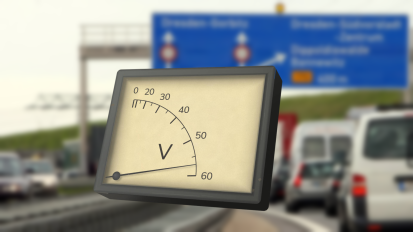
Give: 57.5 V
